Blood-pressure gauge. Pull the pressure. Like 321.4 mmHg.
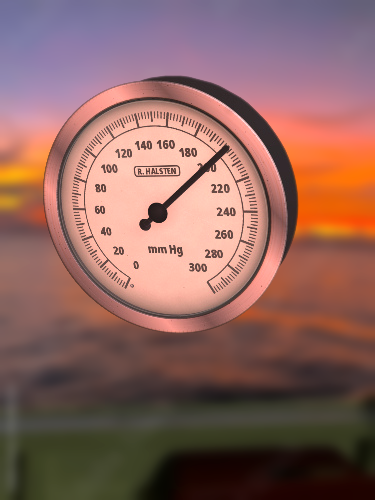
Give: 200 mmHg
